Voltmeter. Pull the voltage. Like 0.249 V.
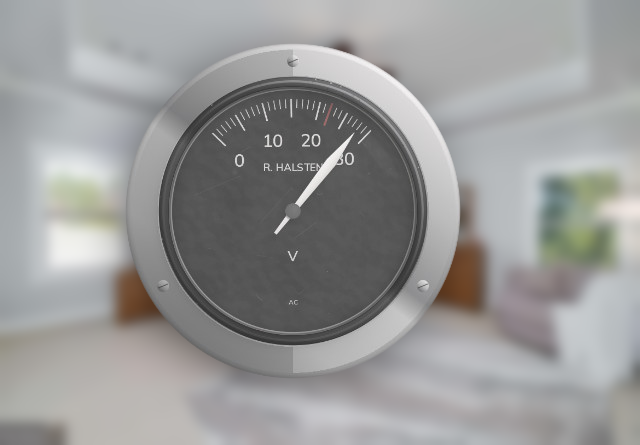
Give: 28 V
